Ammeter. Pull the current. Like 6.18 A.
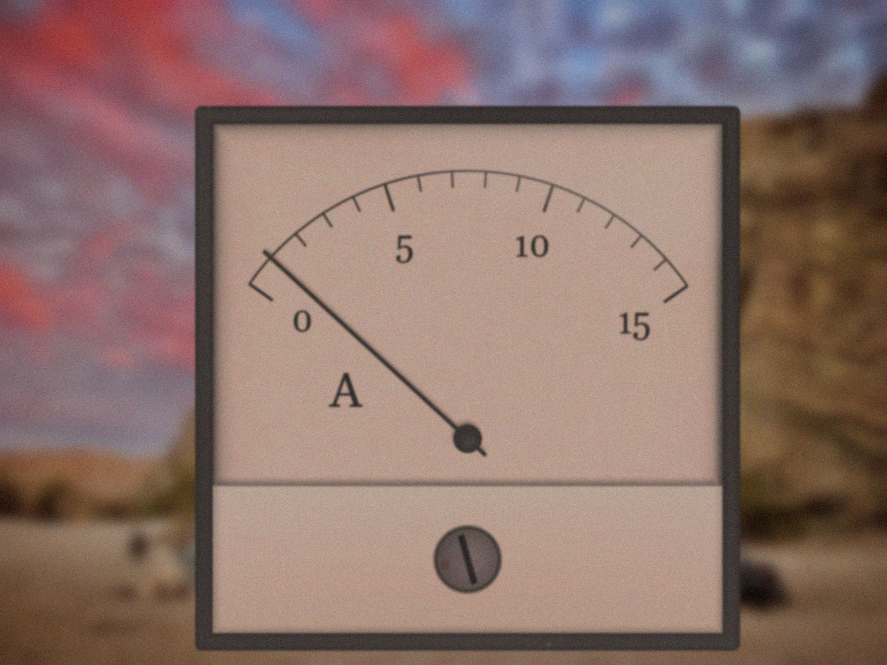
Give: 1 A
